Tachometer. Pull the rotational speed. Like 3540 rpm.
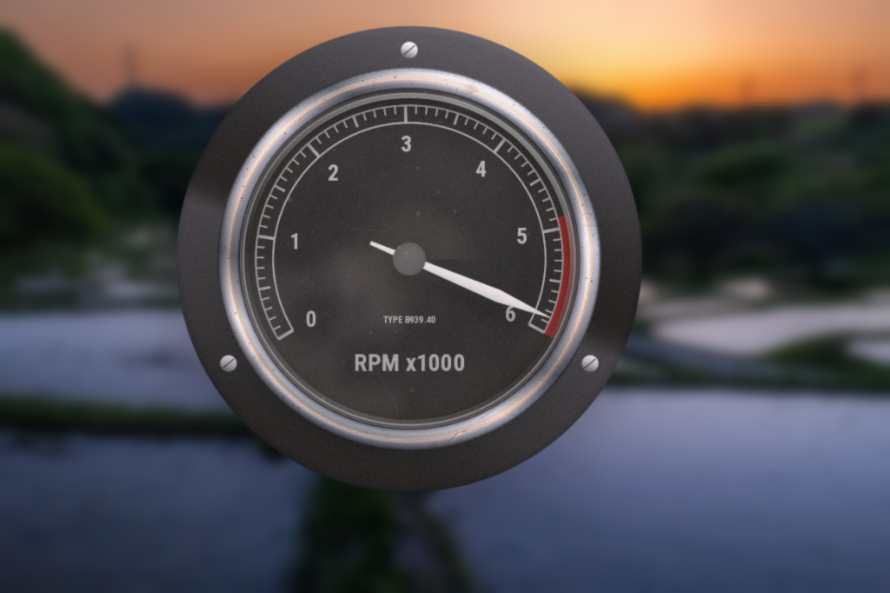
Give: 5850 rpm
